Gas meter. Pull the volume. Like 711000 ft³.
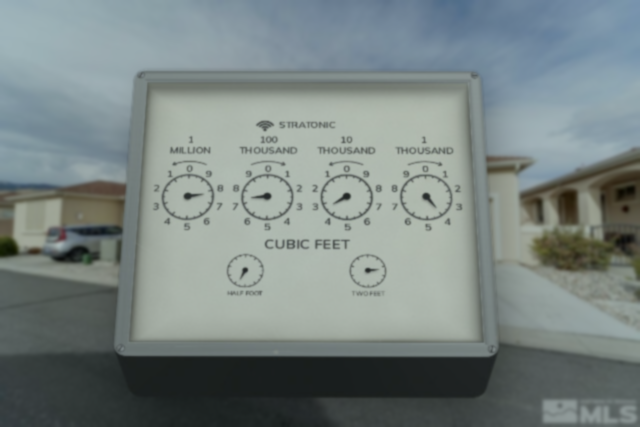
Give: 773400 ft³
